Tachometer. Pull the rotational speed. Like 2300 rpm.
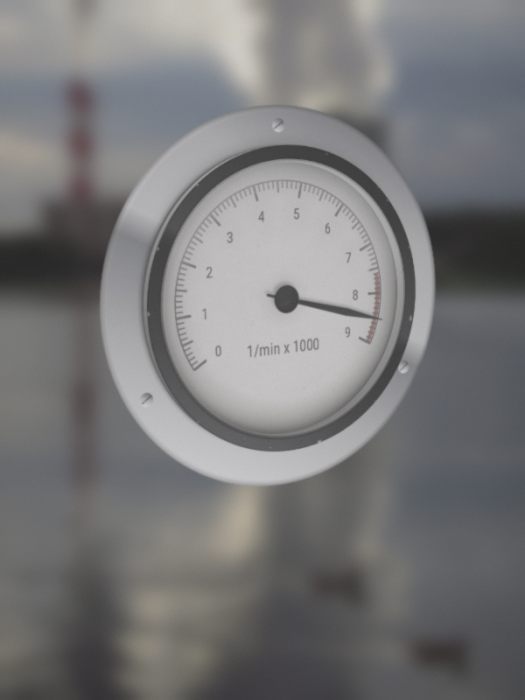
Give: 8500 rpm
